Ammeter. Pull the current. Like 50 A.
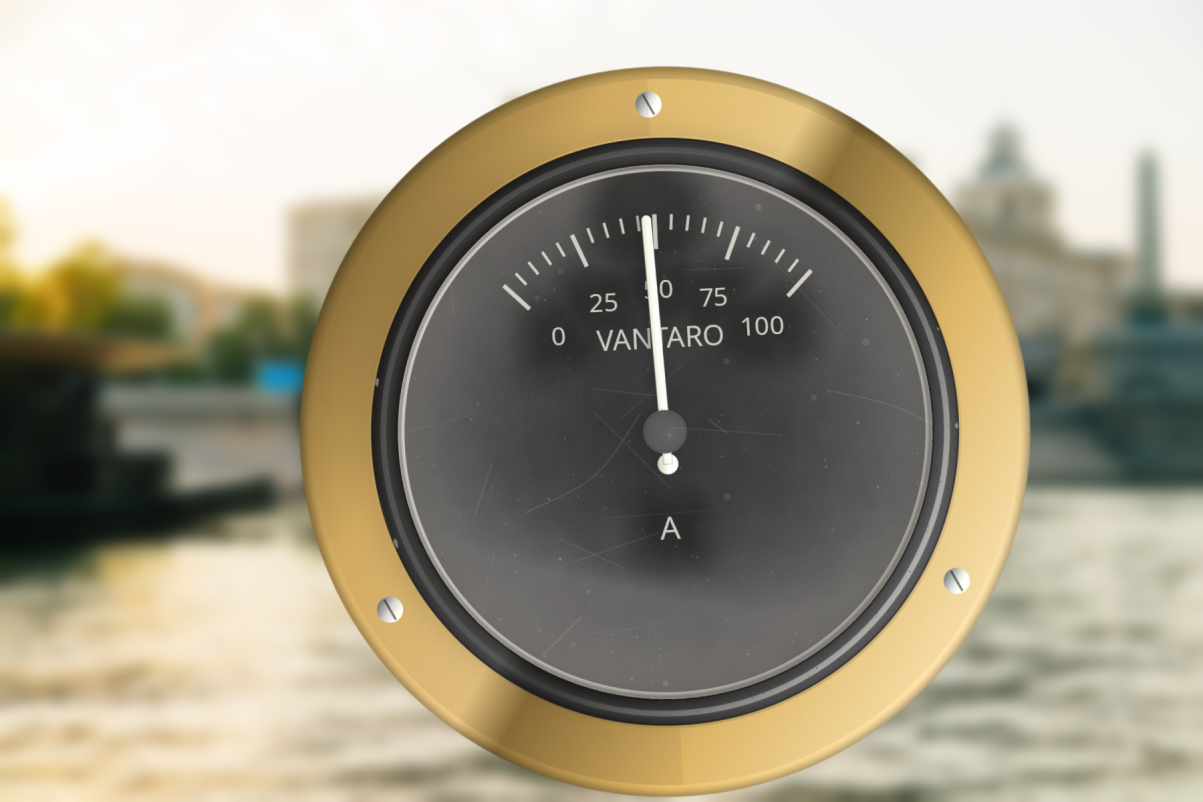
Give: 47.5 A
